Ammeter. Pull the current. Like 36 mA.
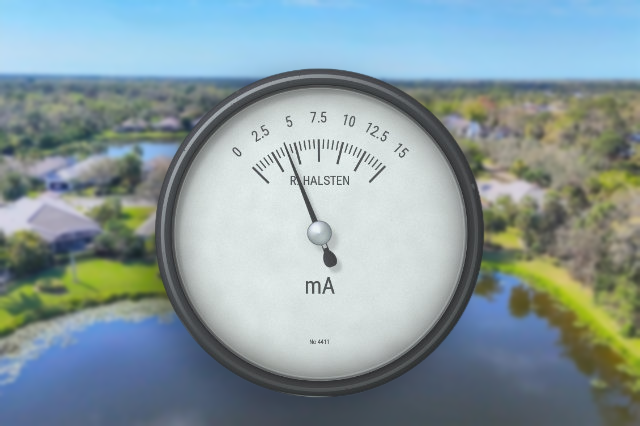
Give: 4 mA
